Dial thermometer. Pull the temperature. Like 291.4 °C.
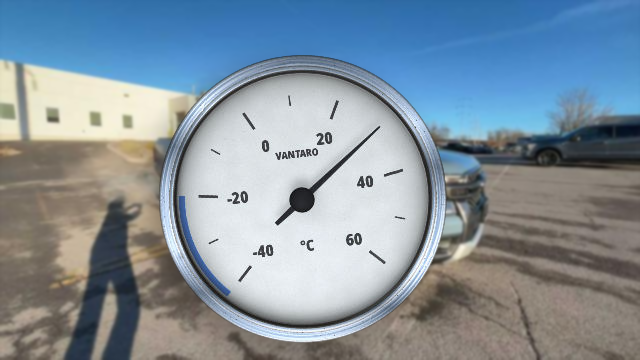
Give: 30 °C
